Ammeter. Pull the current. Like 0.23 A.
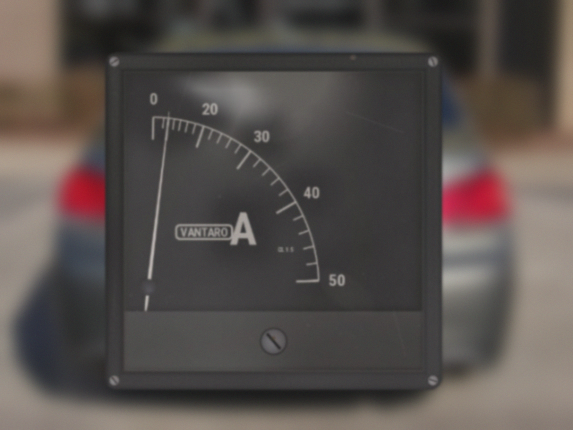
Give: 10 A
